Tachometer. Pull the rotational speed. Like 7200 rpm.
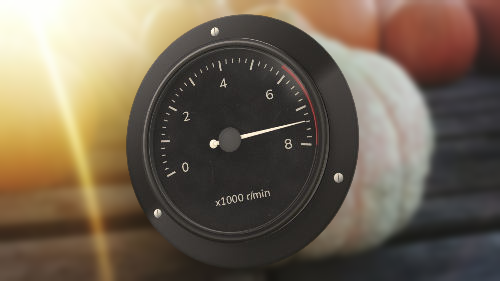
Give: 7400 rpm
